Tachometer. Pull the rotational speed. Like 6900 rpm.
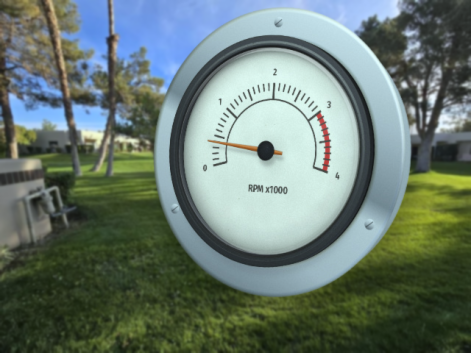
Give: 400 rpm
